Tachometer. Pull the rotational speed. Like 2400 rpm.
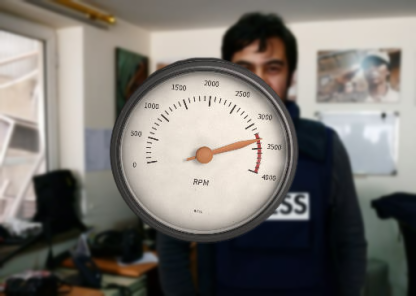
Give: 3300 rpm
